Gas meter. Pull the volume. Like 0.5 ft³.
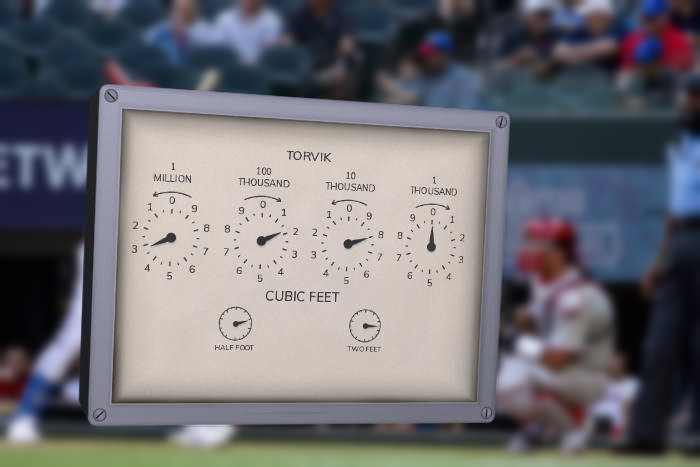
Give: 318000 ft³
